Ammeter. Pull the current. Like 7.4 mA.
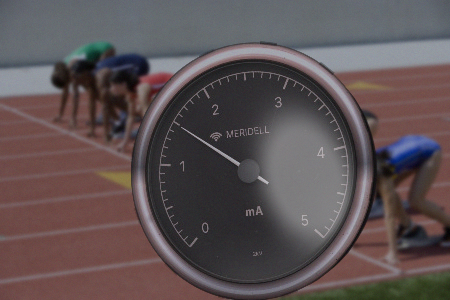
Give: 1.5 mA
